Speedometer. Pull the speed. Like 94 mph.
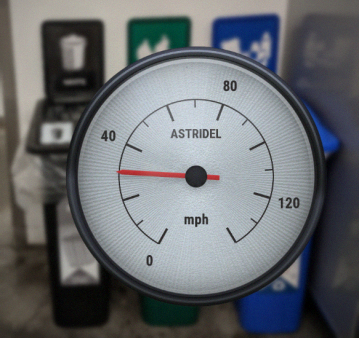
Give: 30 mph
